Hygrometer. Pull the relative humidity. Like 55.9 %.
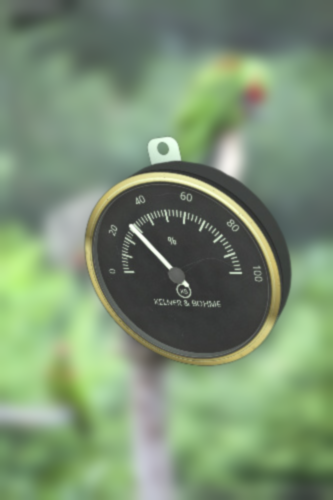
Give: 30 %
